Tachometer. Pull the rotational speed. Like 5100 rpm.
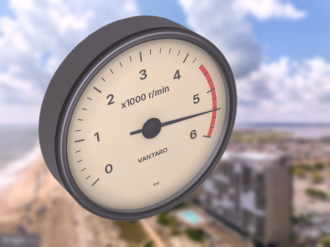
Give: 5400 rpm
